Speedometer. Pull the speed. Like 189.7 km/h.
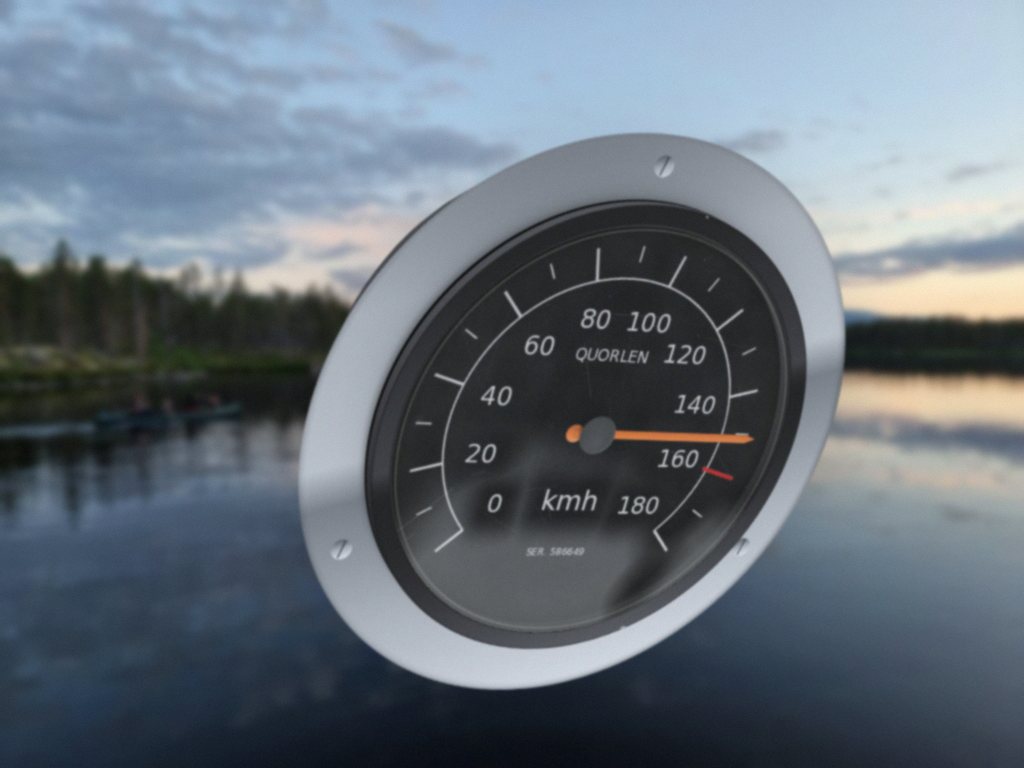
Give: 150 km/h
